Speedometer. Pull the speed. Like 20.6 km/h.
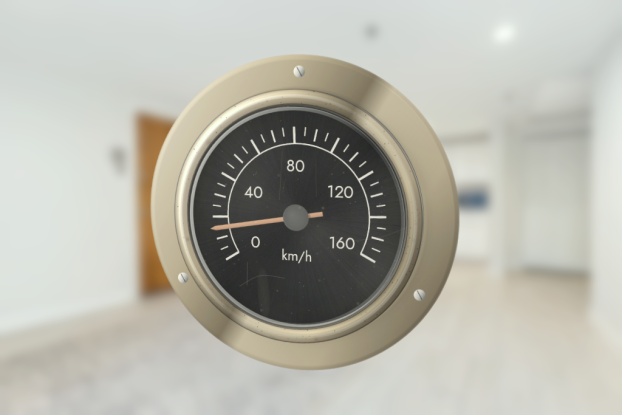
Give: 15 km/h
